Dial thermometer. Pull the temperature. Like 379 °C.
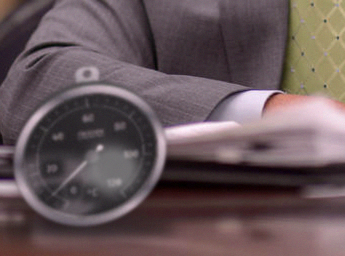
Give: 8 °C
